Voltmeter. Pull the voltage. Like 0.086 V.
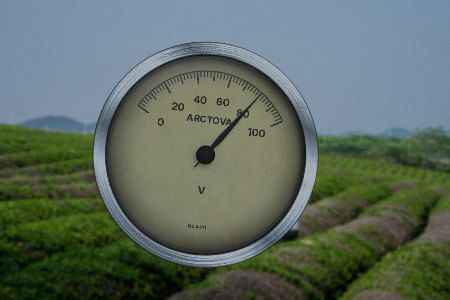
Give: 80 V
